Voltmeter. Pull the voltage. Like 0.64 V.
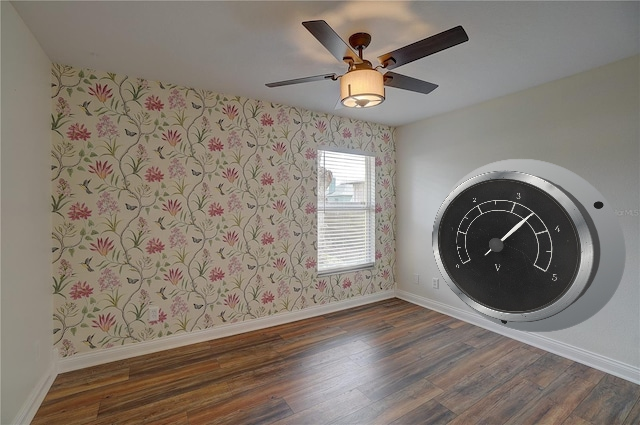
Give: 3.5 V
